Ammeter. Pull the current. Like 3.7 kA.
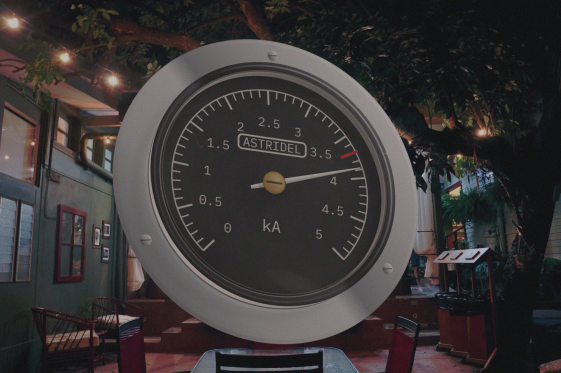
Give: 3.9 kA
